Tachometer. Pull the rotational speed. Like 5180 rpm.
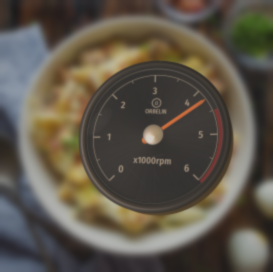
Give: 4250 rpm
